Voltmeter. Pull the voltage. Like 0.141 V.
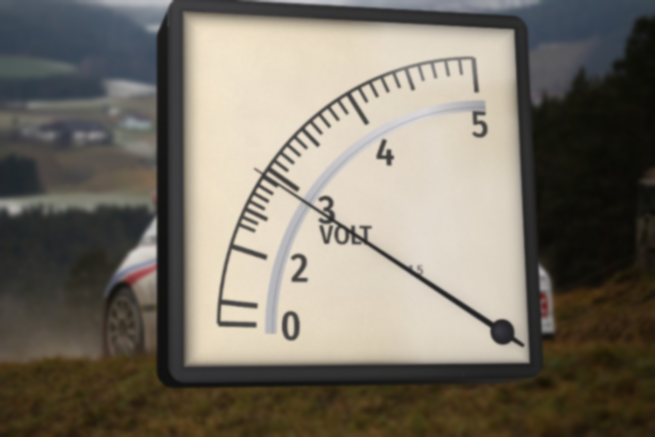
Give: 2.9 V
